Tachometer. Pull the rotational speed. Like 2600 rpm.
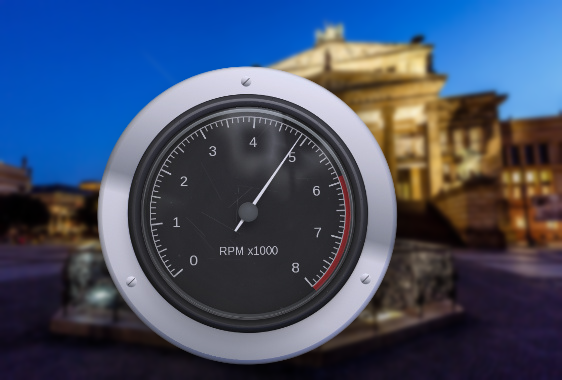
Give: 4900 rpm
